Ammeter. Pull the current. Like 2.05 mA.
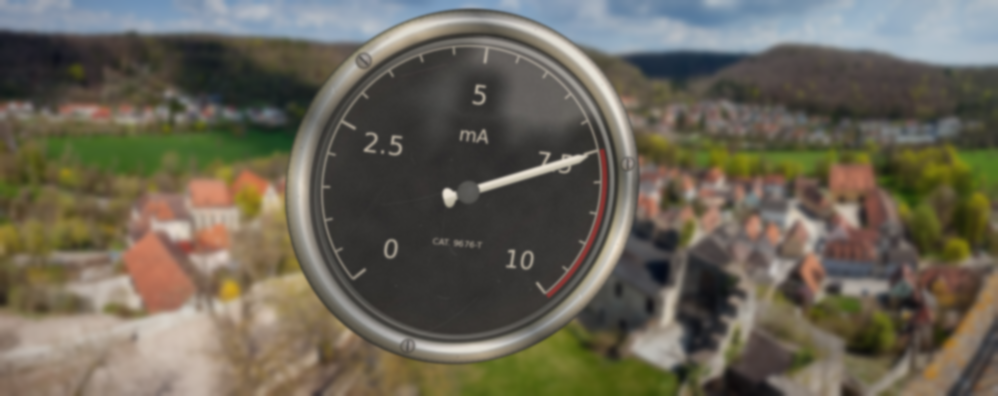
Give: 7.5 mA
